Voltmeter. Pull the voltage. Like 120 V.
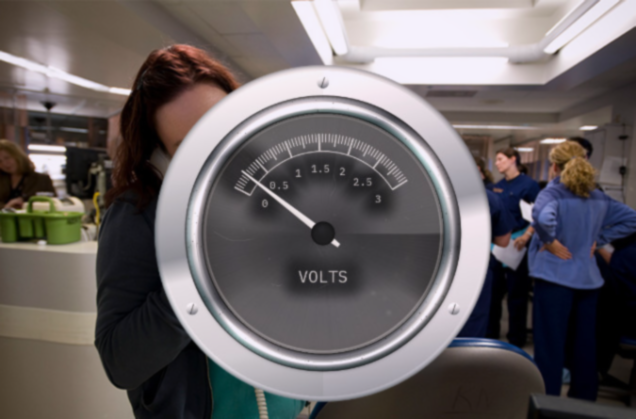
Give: 0.25 V
